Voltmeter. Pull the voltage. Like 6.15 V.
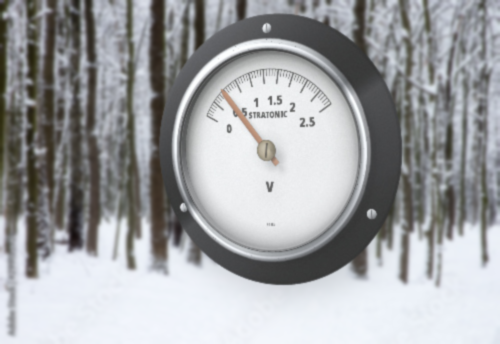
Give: 0.5 V
